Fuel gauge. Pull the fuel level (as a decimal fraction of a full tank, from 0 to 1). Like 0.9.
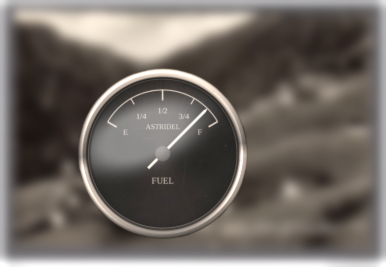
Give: 0.875
